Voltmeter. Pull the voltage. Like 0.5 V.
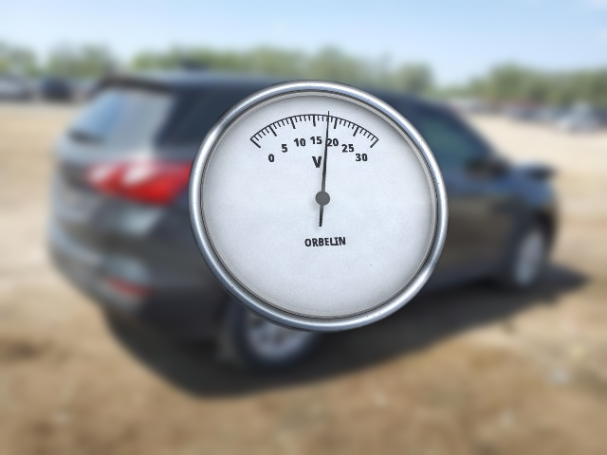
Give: 18 V
